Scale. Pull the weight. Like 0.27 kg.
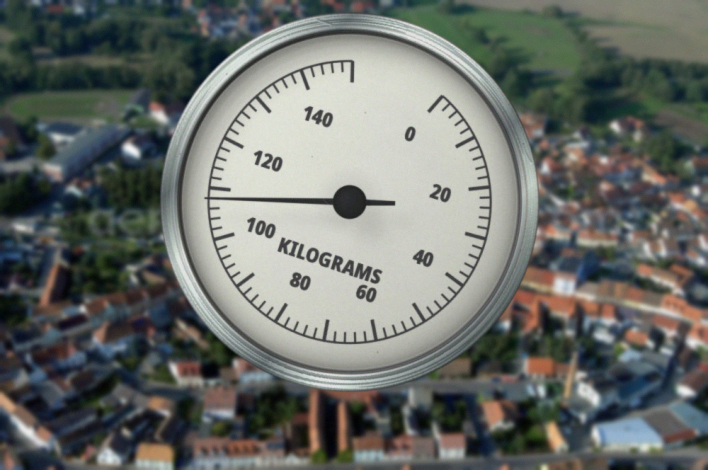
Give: 108 kg
